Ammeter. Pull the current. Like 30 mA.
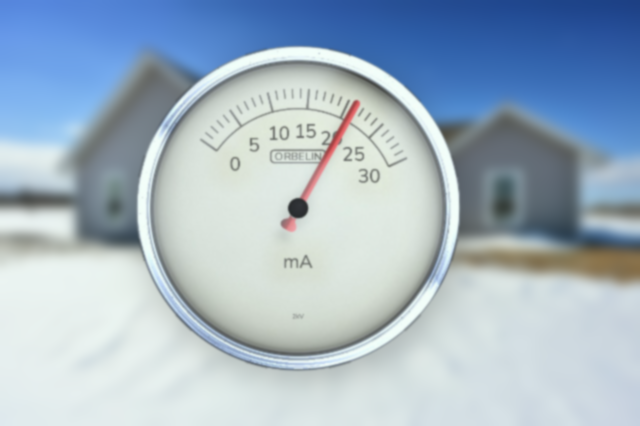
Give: 21 mA
